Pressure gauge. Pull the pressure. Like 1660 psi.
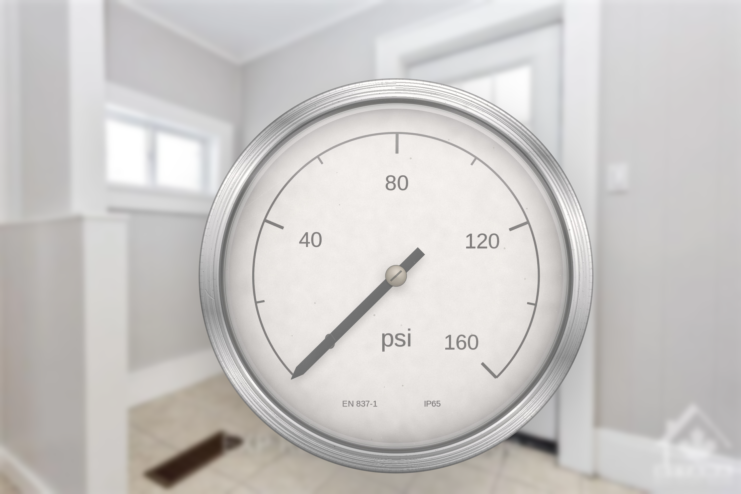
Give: 0 psi
